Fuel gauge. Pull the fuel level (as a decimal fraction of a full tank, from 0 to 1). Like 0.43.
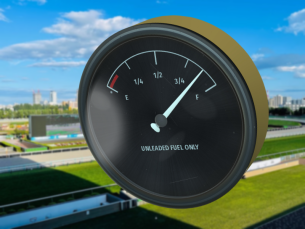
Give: 0.875
